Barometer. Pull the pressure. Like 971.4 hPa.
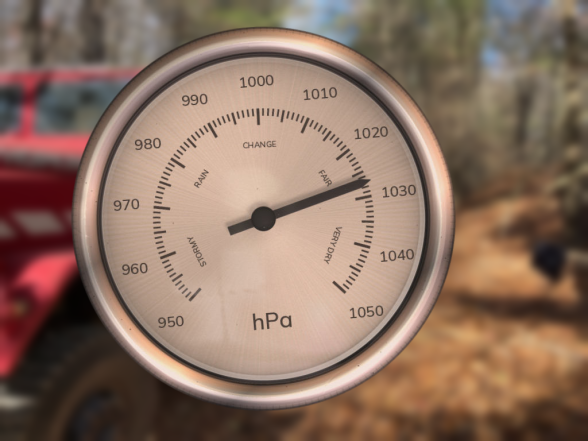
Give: 1027 hPa
